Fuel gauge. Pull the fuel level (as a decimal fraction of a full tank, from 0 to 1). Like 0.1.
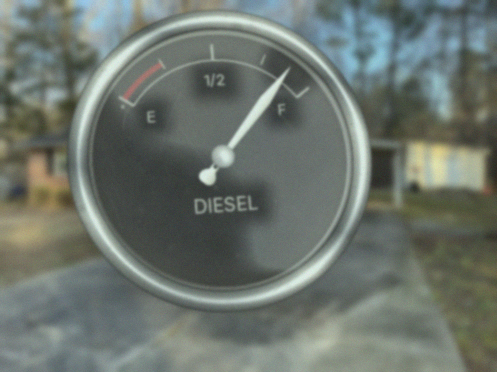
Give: 0.875
